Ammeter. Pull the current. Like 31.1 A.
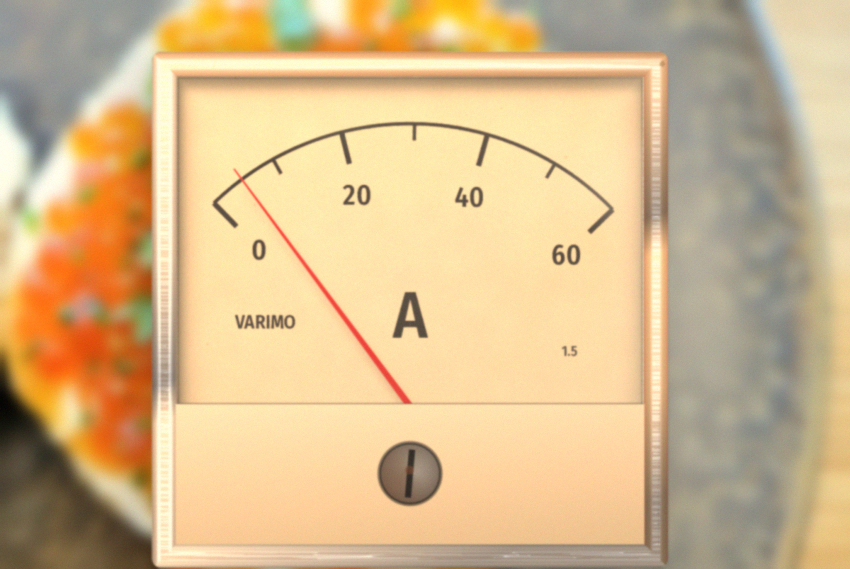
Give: 5 A
